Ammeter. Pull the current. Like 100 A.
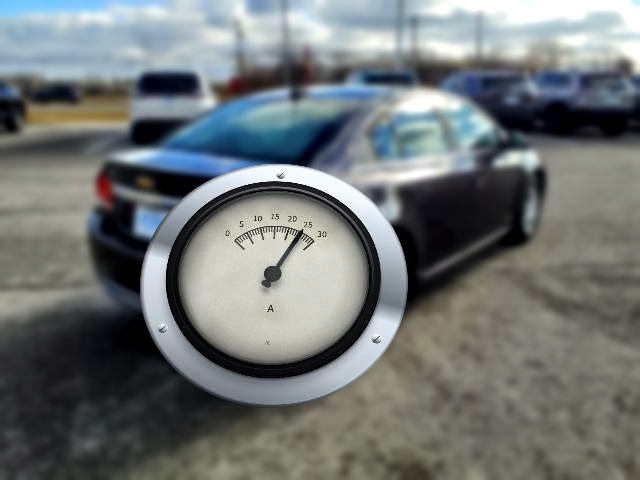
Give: 25 A
